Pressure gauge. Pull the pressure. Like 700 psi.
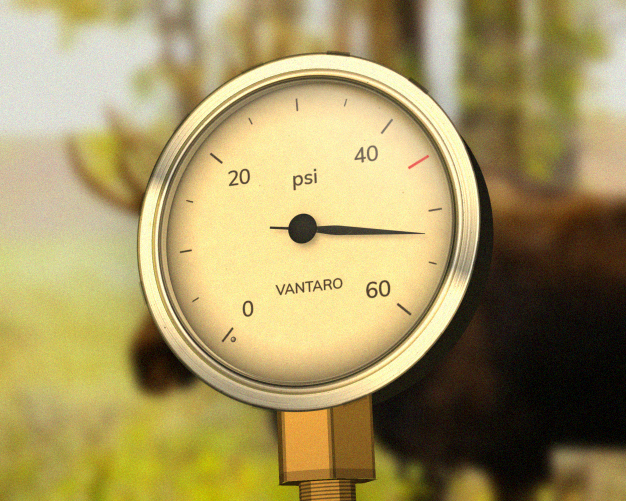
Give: 52.5 psi
